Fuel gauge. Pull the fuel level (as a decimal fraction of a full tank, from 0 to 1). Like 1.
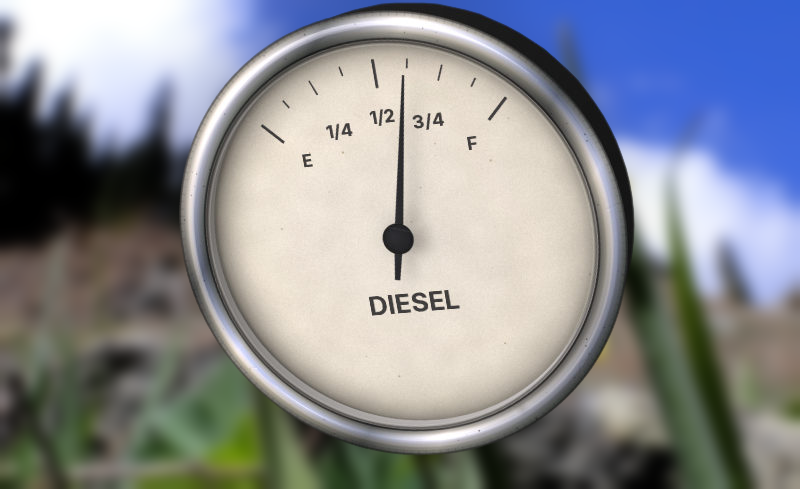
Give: 0.625
